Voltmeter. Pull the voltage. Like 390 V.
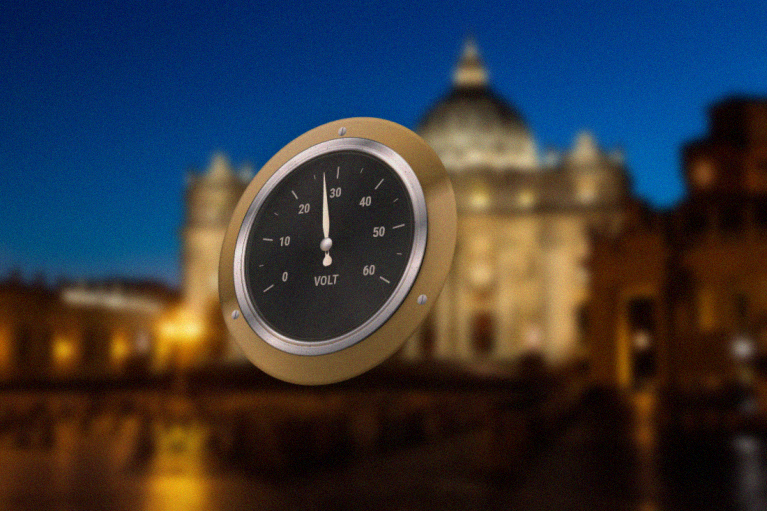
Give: 27.5 V
